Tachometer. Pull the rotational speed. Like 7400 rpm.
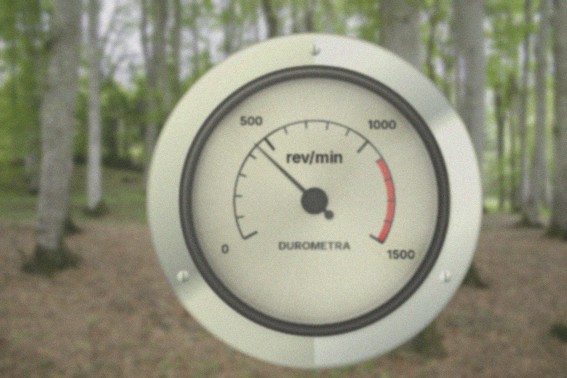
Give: 450 rpm
